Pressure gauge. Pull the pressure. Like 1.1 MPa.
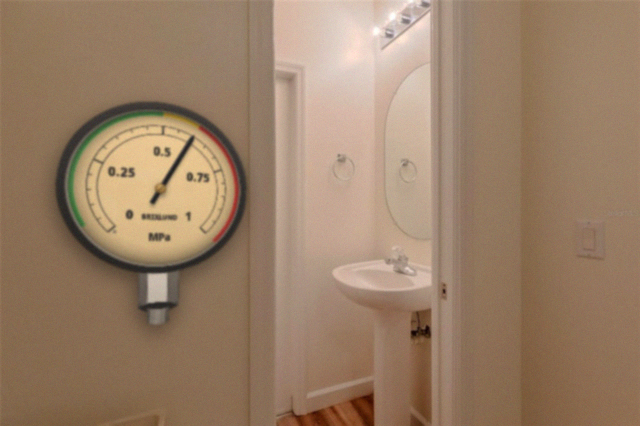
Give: 0.6 MPa
